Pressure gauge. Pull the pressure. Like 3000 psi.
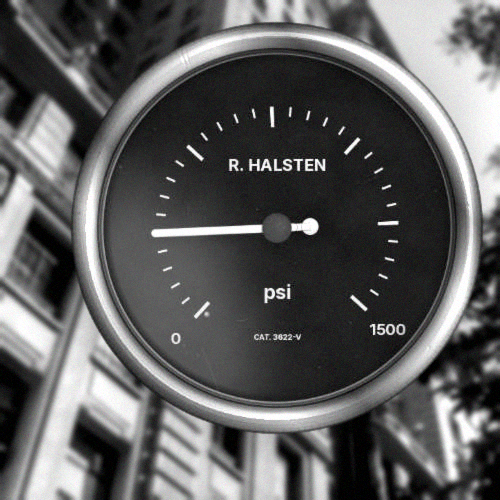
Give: 250 psi
